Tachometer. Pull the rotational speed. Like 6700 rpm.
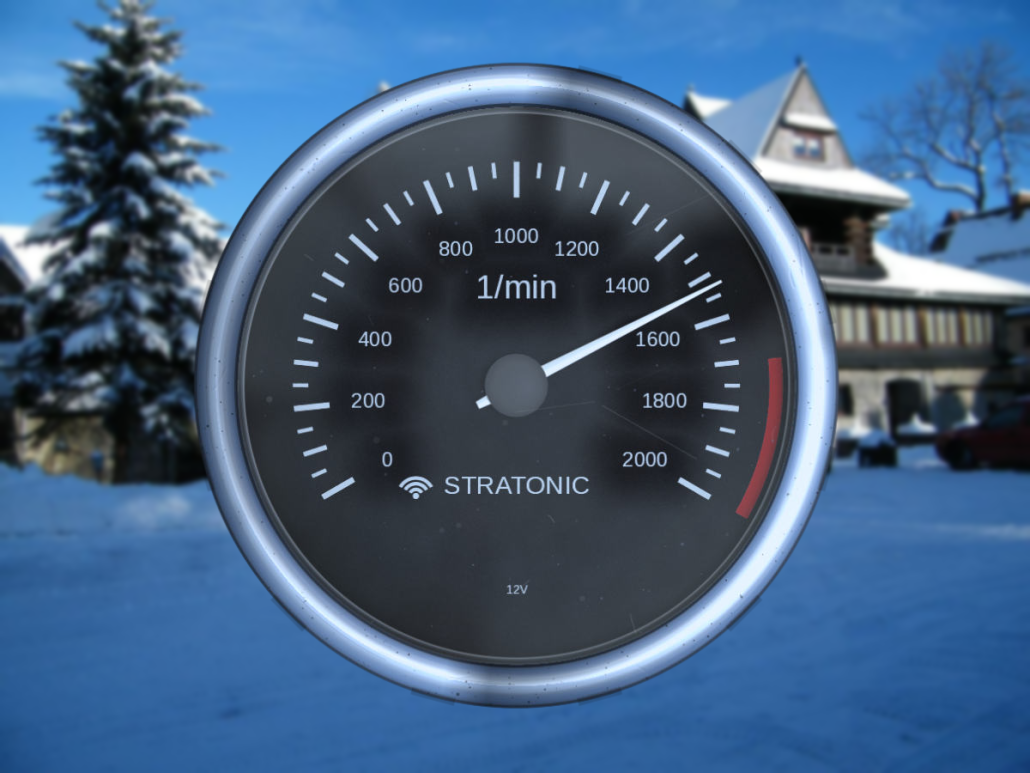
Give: 1525 rpm
